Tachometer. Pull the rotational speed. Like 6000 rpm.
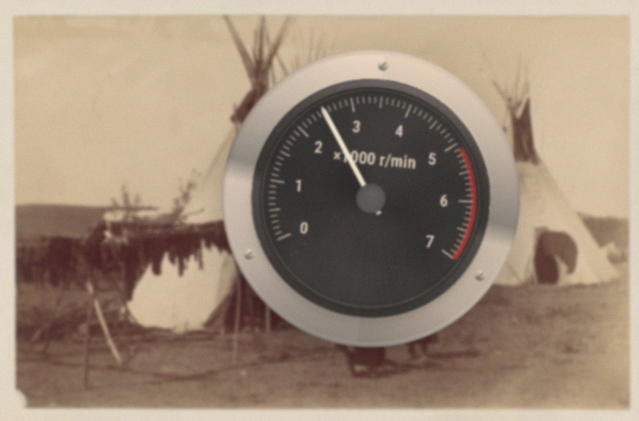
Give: 2500 rpm
